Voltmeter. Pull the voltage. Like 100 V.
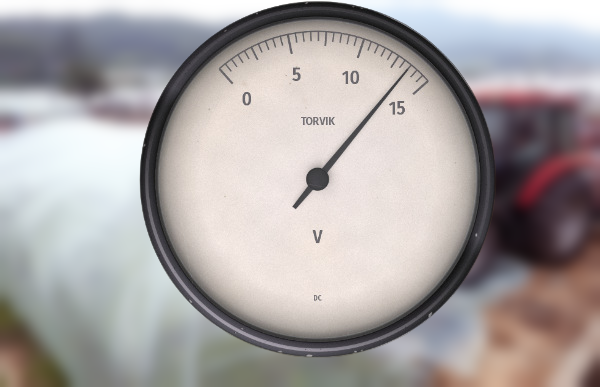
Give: 13.5 V
